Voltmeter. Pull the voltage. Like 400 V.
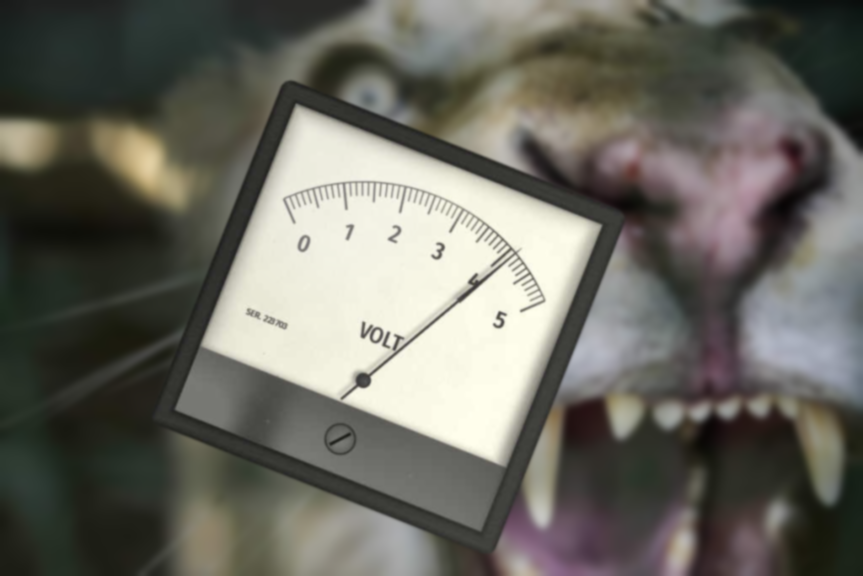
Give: 4.1 V
